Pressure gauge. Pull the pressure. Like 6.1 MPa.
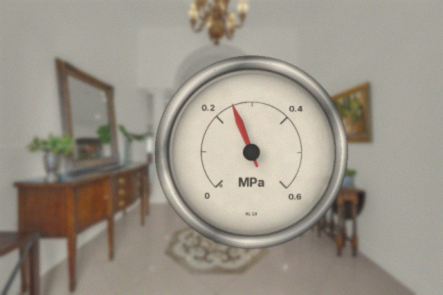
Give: 0.25 MPa
